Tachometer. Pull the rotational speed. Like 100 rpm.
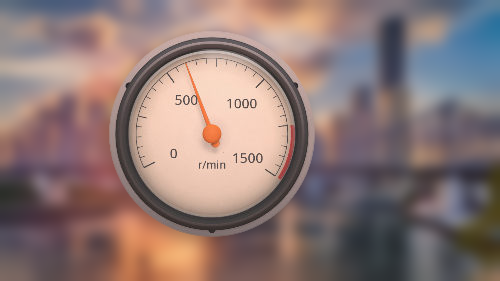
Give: 600 rpm
